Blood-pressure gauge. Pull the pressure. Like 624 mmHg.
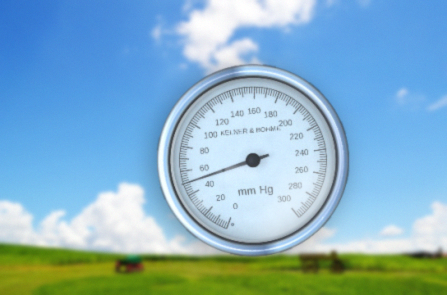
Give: 50 mmHg
